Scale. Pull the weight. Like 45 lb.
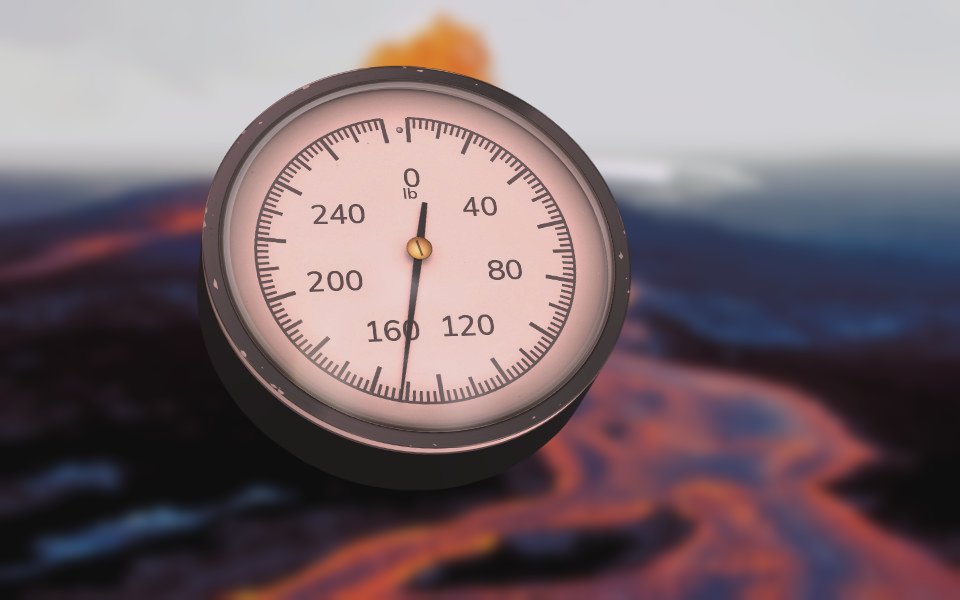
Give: 152 lb
